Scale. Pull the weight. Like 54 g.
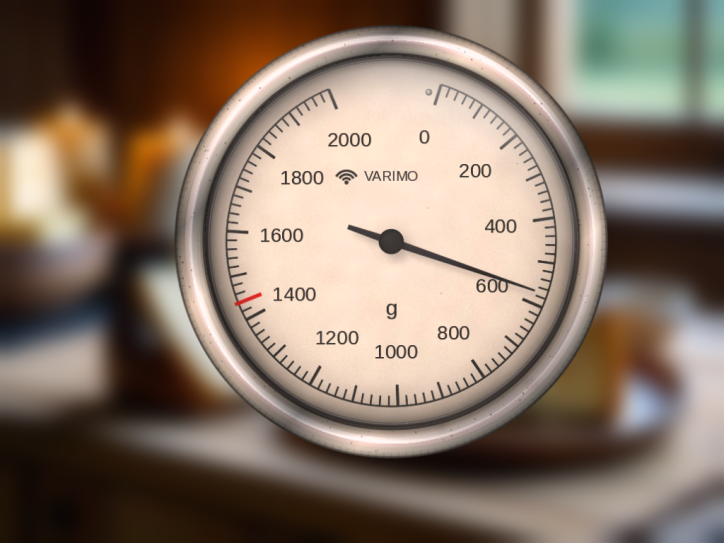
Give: 570 g
